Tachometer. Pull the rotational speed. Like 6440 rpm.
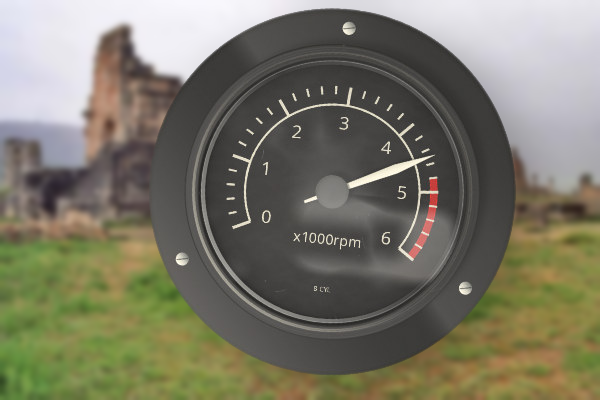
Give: 4500 rpm
